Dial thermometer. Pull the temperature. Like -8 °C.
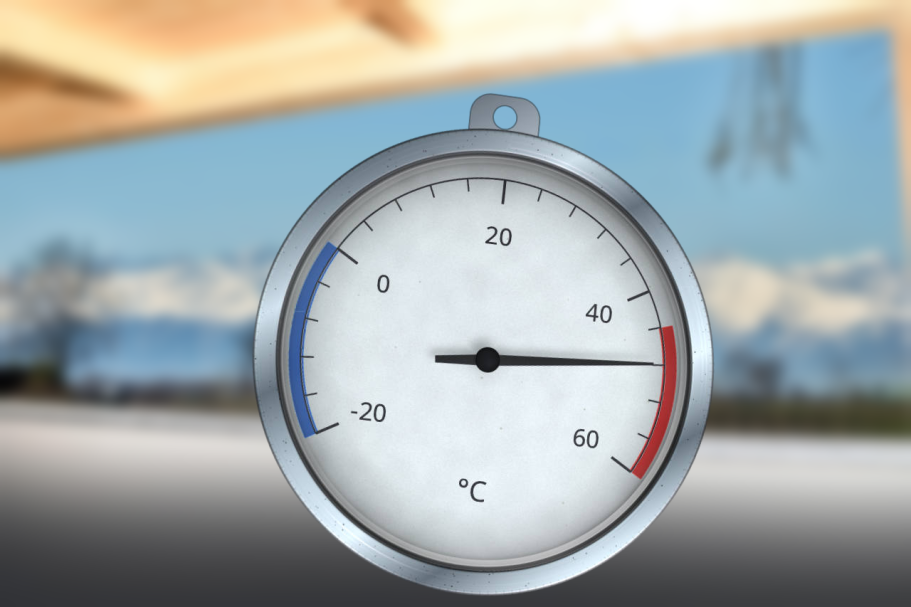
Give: 48 °C
